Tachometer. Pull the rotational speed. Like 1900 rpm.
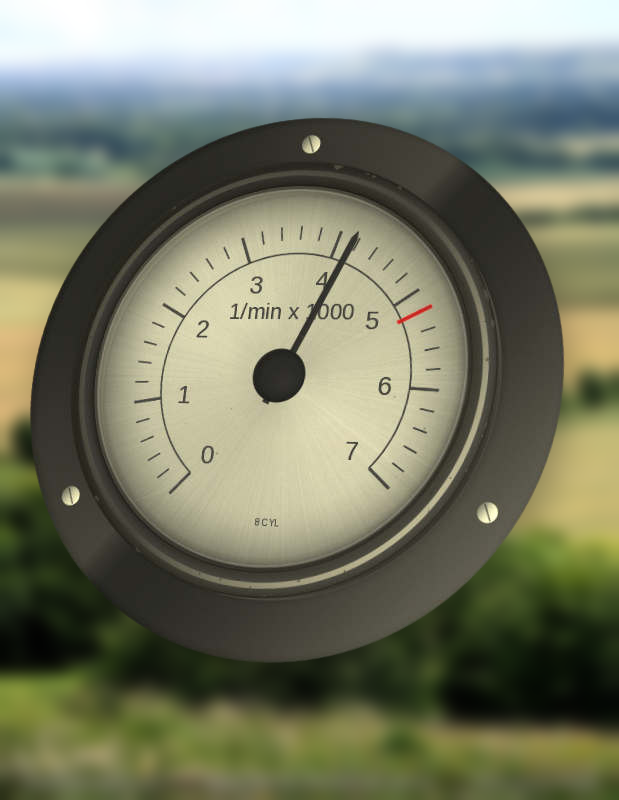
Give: 4200 rpm
